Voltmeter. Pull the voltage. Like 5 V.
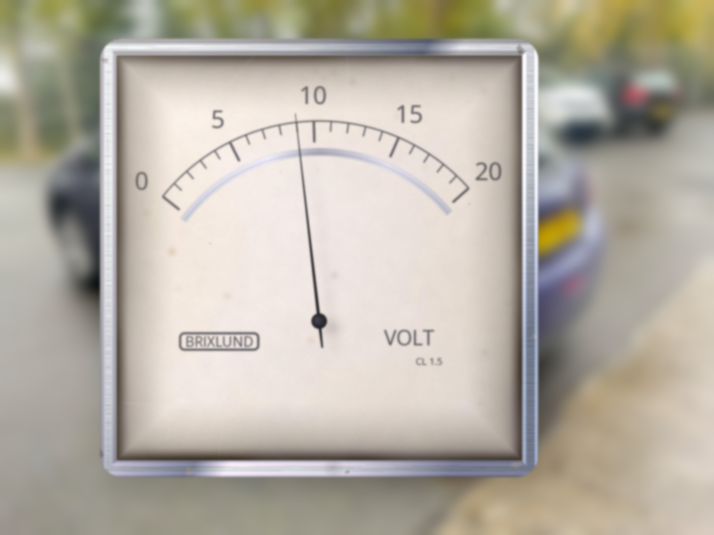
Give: 9 V
